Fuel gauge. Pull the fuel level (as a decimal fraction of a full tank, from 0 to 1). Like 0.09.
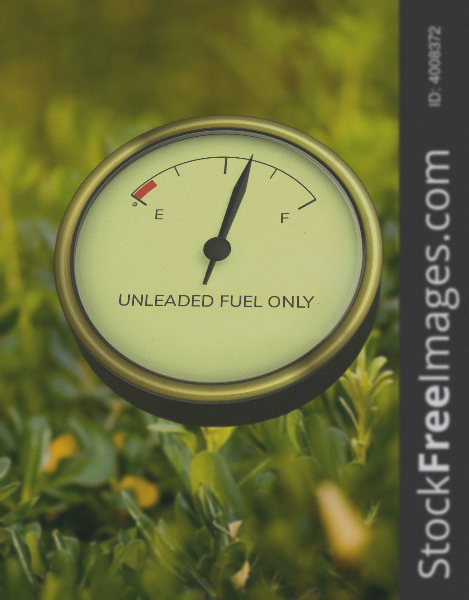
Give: 0.625
